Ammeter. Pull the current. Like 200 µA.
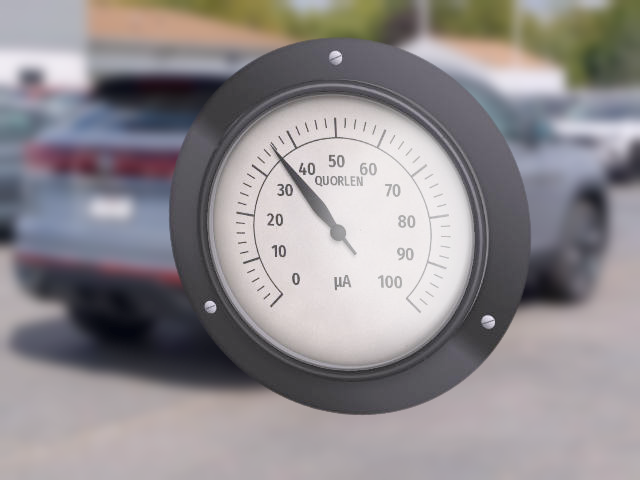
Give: 36 µA
